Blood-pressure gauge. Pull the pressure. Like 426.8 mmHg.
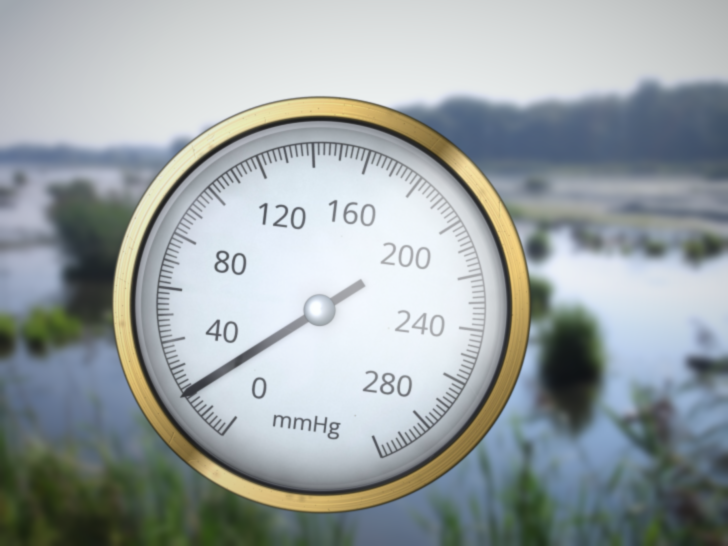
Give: 20 mmHg
